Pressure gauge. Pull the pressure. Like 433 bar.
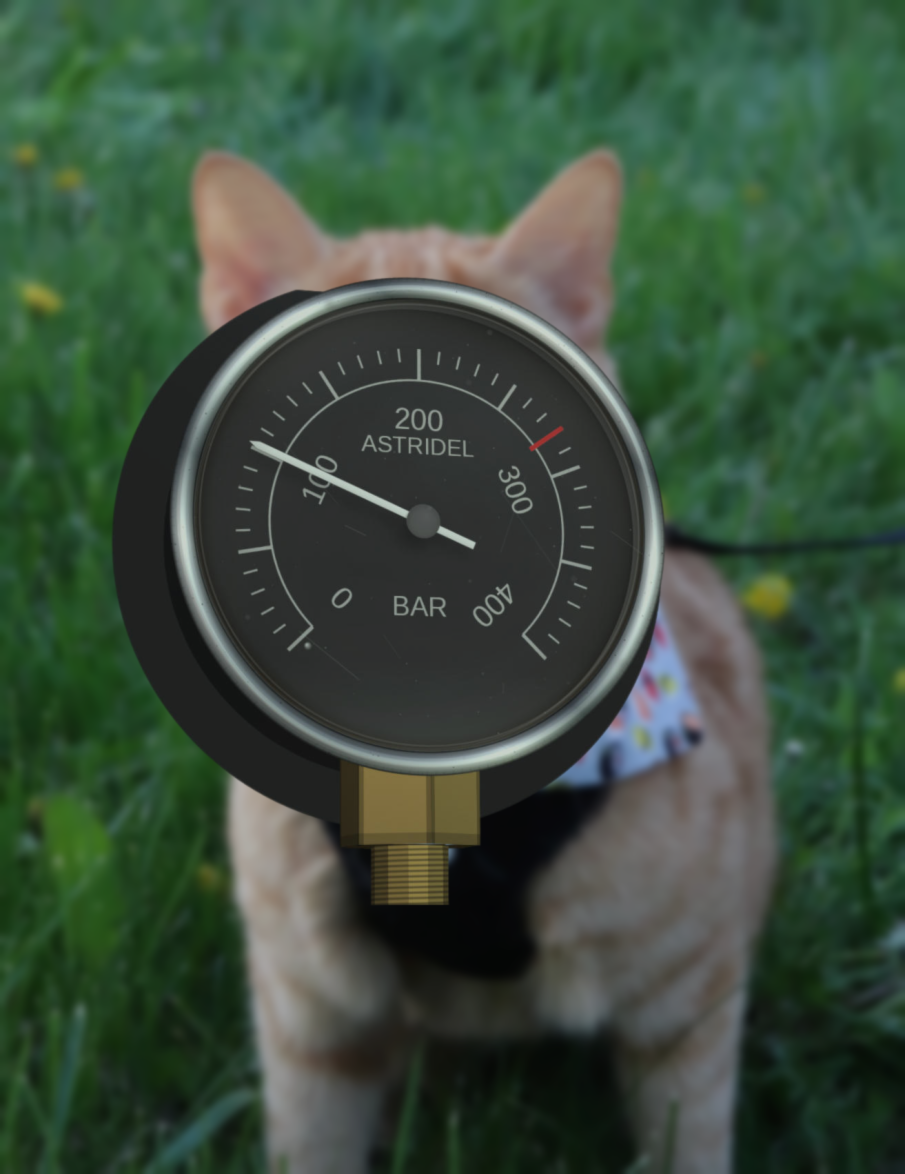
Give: 100 bar
